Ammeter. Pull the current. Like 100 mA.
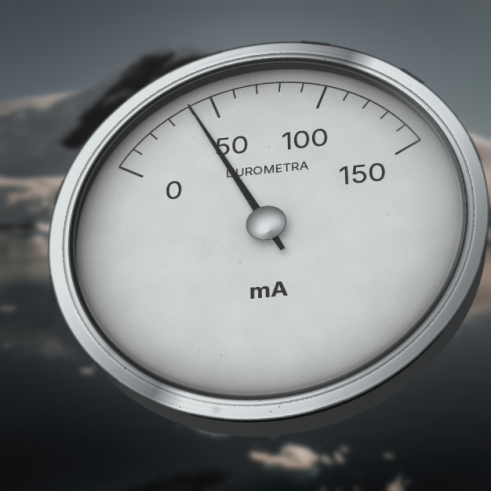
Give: 40 mA
